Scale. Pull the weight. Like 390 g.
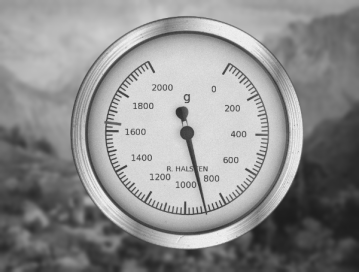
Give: 900 g
